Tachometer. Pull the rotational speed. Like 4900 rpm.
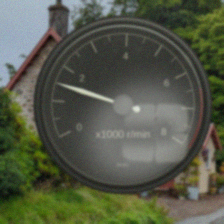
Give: 1500 rpm
